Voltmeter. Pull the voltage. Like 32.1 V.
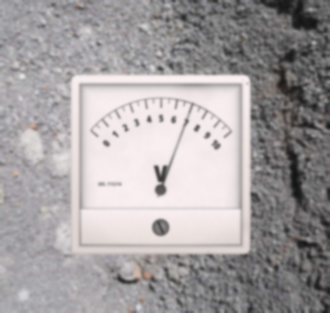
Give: 7 V
